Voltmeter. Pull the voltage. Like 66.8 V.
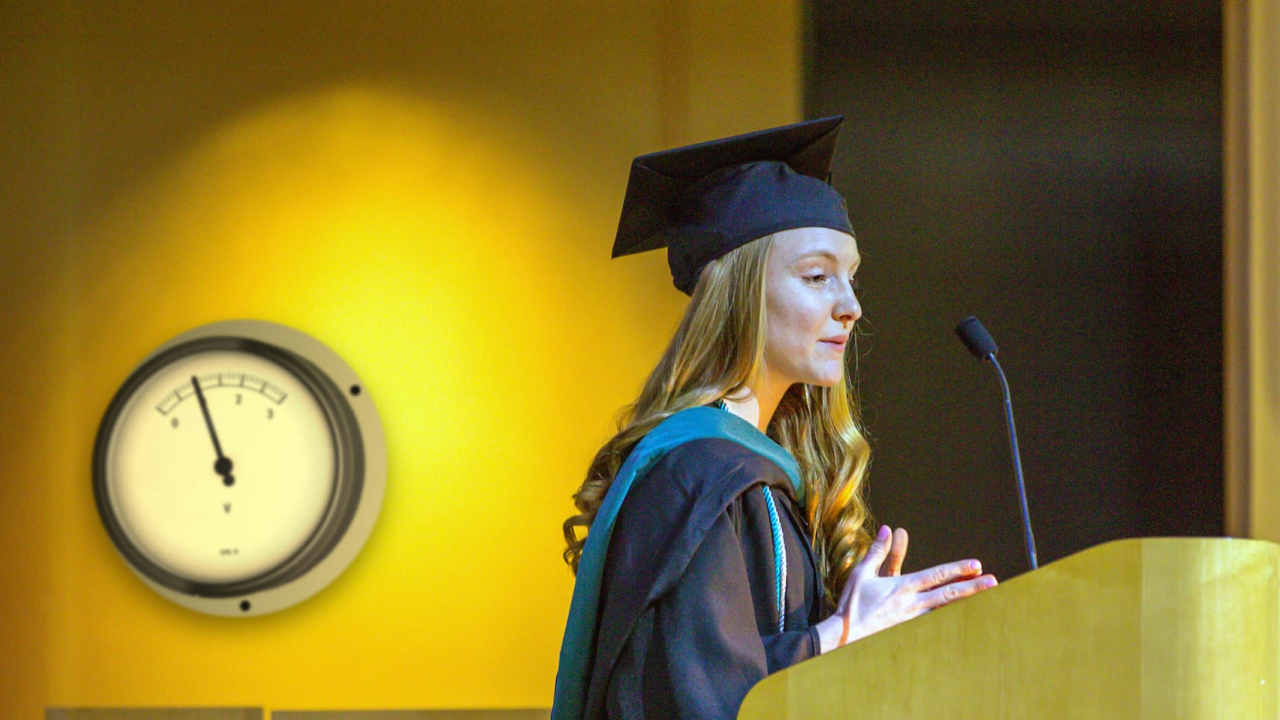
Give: 1 V
